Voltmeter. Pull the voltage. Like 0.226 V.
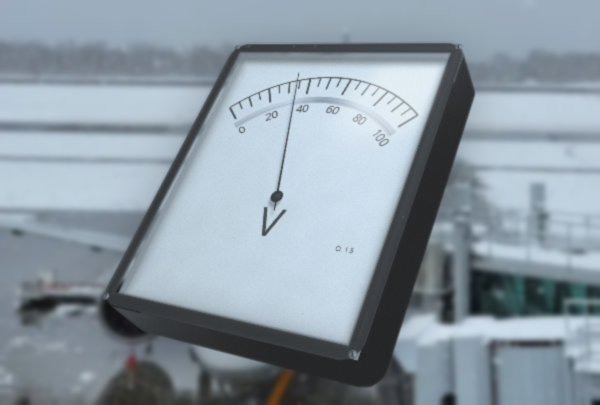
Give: 35 V
